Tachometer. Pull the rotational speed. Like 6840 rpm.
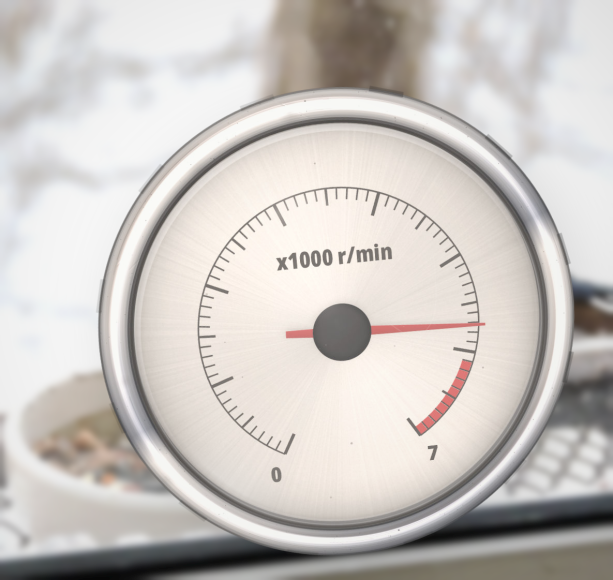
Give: 5700 rpm
